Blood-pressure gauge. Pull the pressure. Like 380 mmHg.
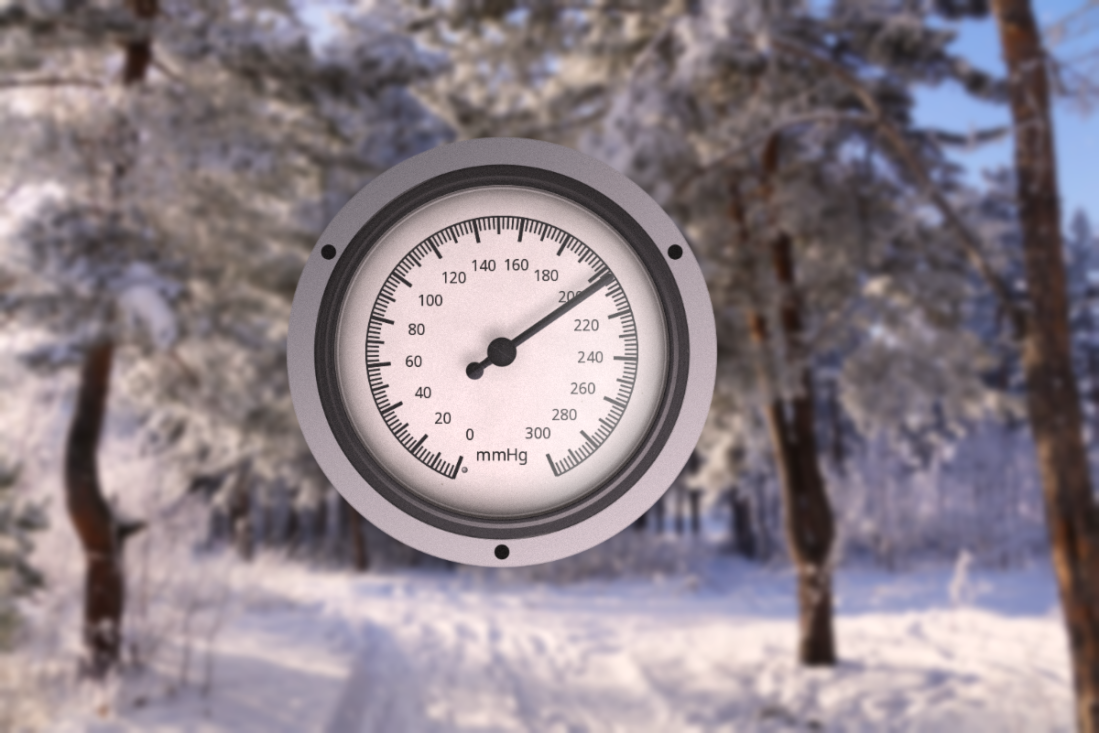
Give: 204 mmHg
